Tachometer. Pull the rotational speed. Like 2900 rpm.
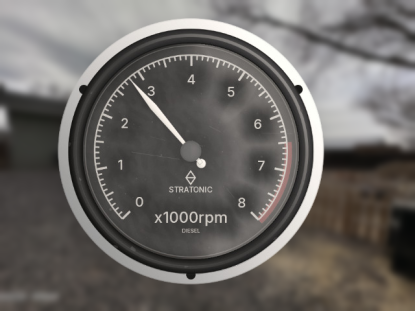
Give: 2800 rpm
